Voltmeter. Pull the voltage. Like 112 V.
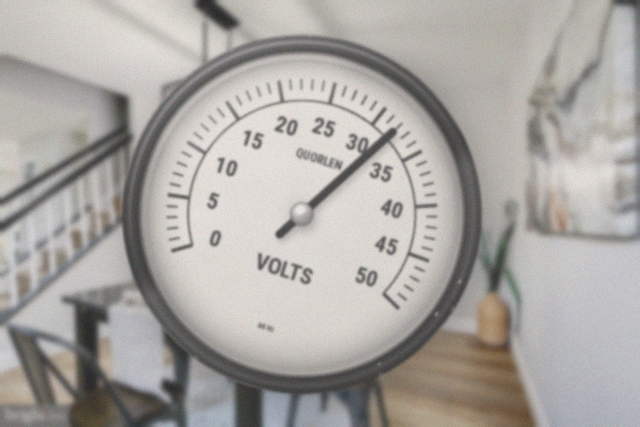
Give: 32 V
